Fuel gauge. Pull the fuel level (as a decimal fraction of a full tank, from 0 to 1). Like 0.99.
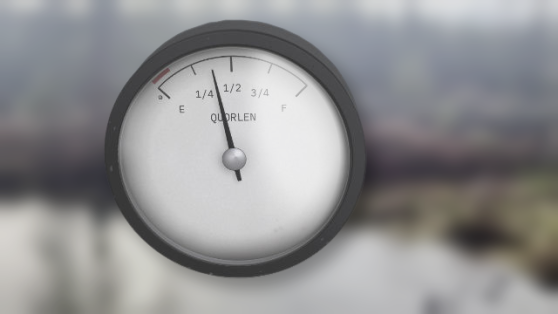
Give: 0.375
